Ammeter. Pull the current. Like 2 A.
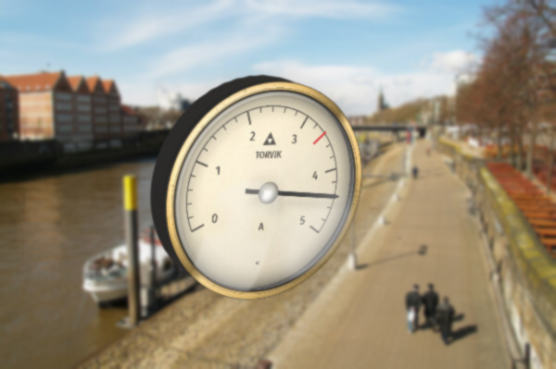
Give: 4.4 A
